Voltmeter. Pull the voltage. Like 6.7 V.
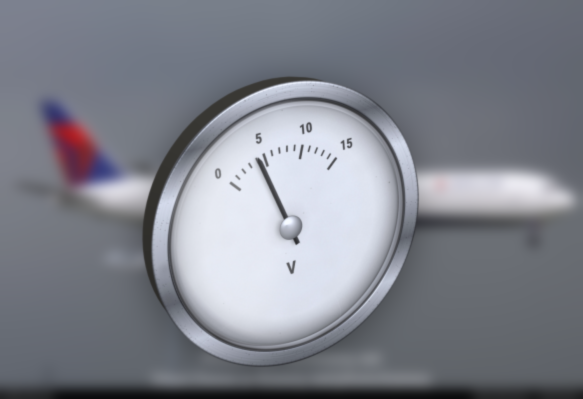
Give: 4 V
